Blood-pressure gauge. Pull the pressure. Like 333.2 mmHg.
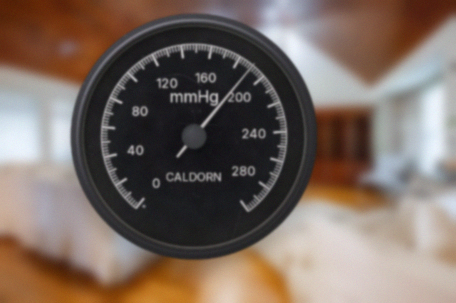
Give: 190 mmHg
